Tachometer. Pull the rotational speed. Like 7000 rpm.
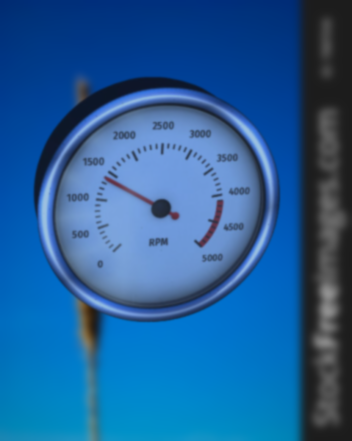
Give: 1400 rpm
